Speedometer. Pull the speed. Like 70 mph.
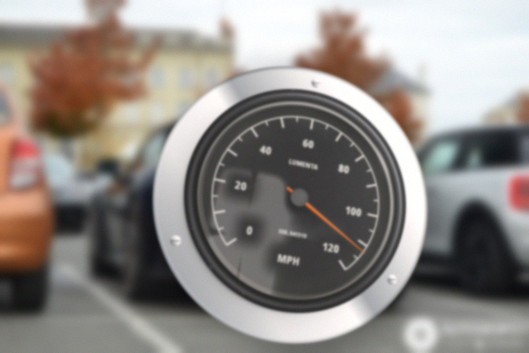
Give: 112.5 mph
